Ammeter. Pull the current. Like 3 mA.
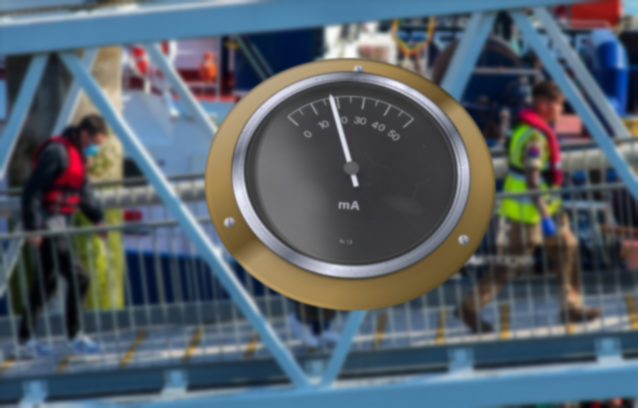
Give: 17.5 mA
